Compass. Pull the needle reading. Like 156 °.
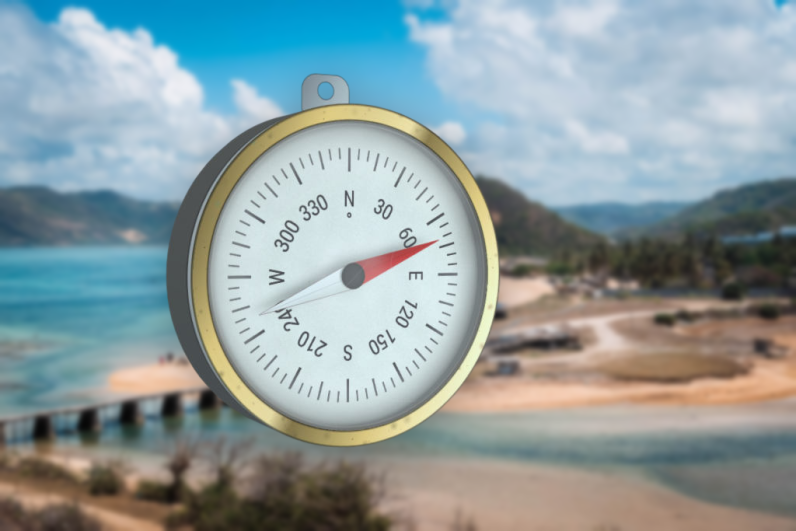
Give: 70 °
